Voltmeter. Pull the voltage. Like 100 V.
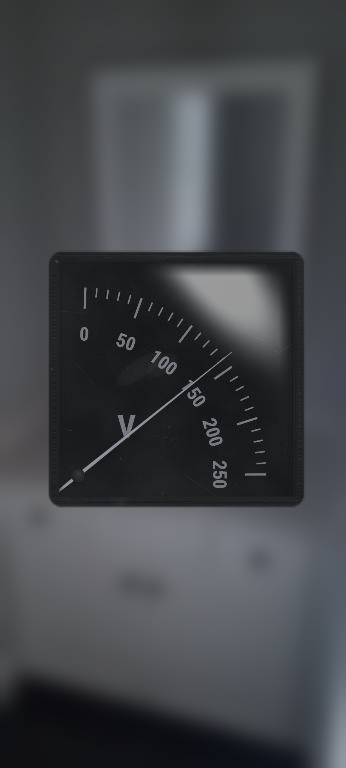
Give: 140 V
